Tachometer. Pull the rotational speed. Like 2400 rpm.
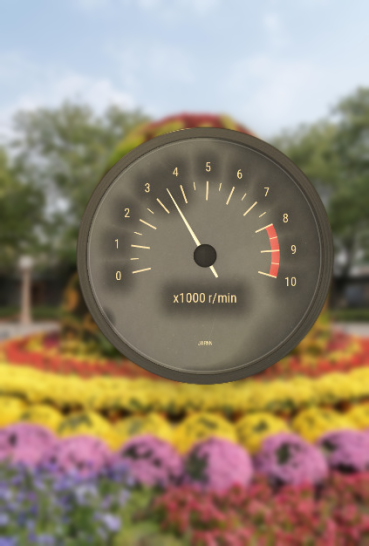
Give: 3500 rpm
